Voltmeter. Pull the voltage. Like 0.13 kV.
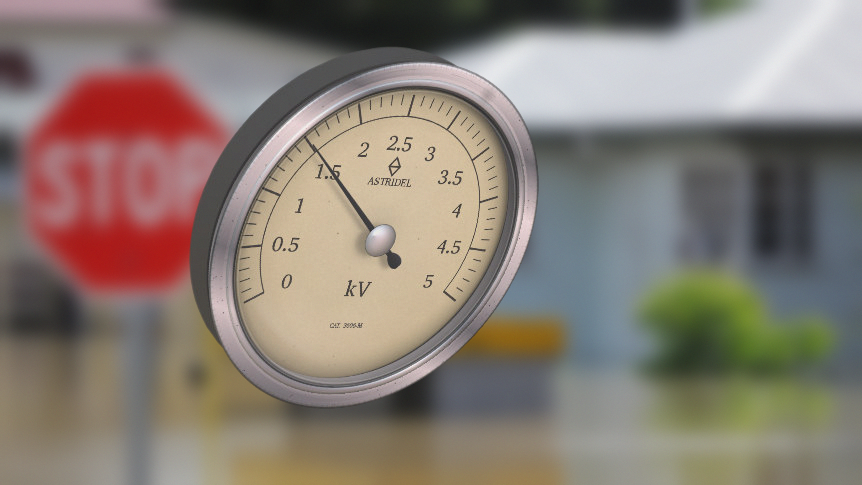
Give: 1.5 kV
